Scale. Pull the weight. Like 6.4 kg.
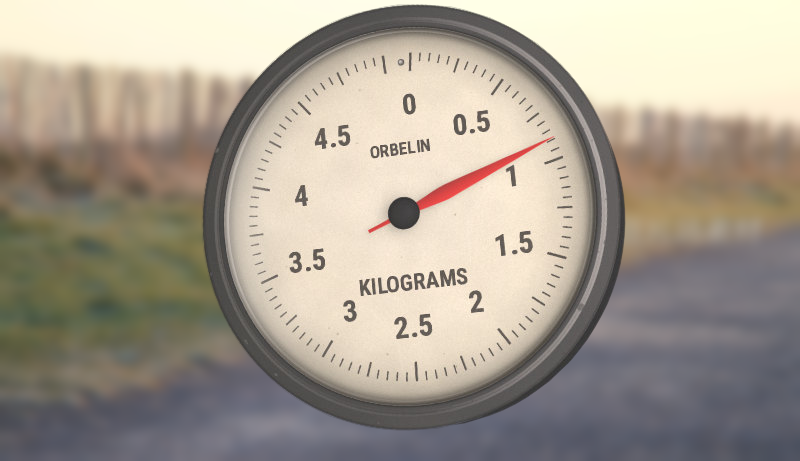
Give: 0.9 kg
